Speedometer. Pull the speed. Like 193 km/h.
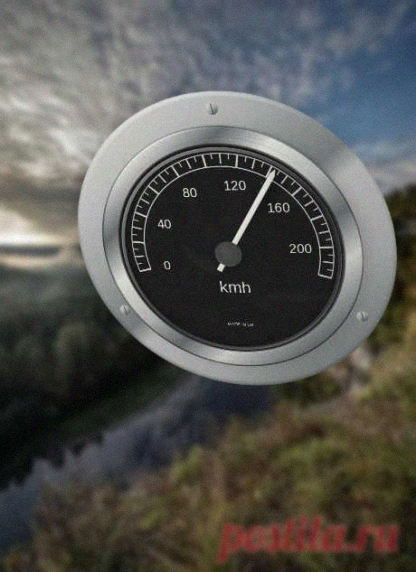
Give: 142.5 km/h
